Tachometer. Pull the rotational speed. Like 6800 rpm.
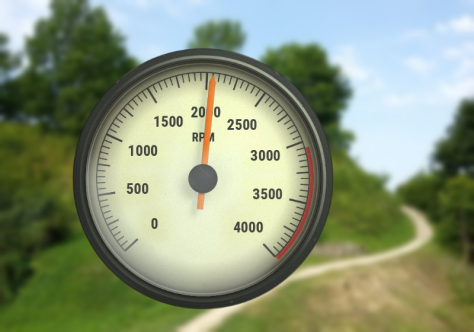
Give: 2050 rpm
